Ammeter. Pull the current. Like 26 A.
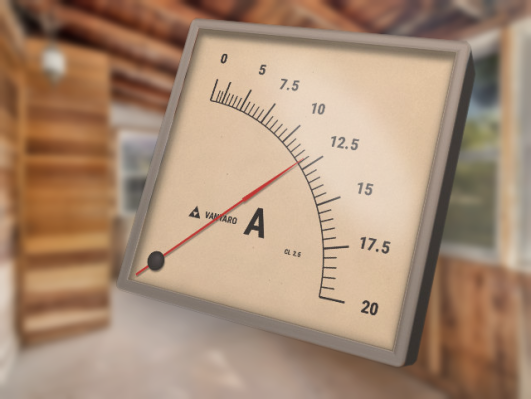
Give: 12 A
